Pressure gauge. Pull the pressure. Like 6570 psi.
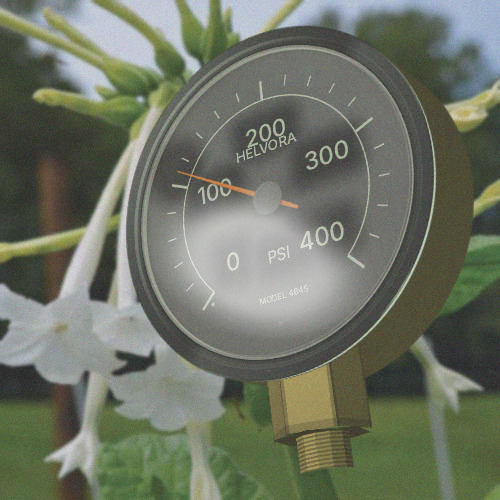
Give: 110 psi
